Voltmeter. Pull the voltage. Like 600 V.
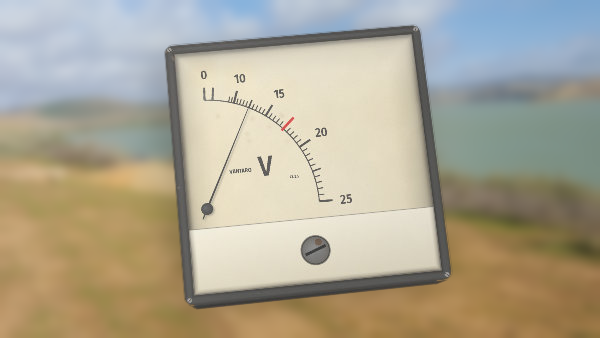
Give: 12.5 V
